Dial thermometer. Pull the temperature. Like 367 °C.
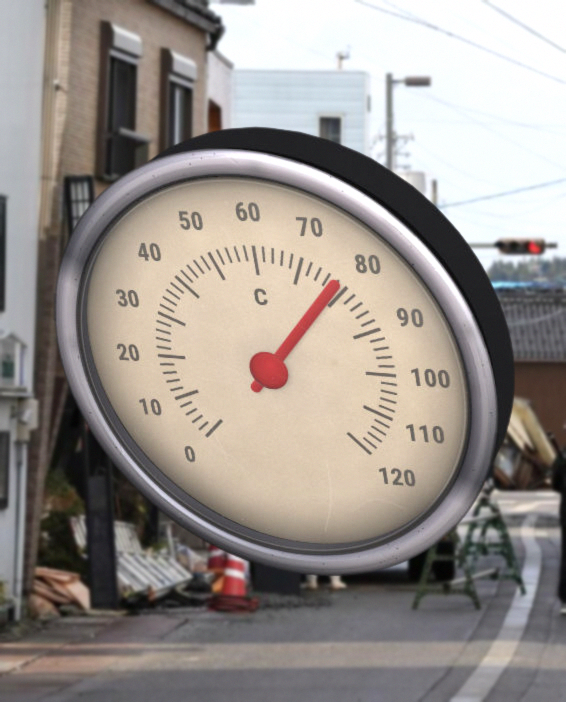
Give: 78 °C
